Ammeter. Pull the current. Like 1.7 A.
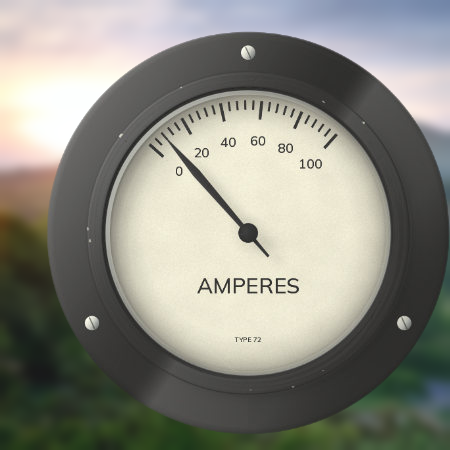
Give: 8 A
